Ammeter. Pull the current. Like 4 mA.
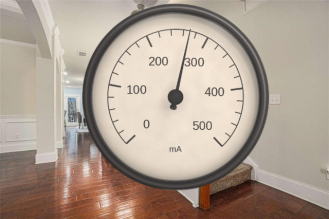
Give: 270 mA
